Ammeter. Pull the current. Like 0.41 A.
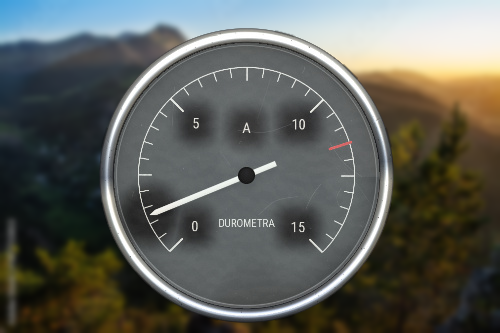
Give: 1.25 A
